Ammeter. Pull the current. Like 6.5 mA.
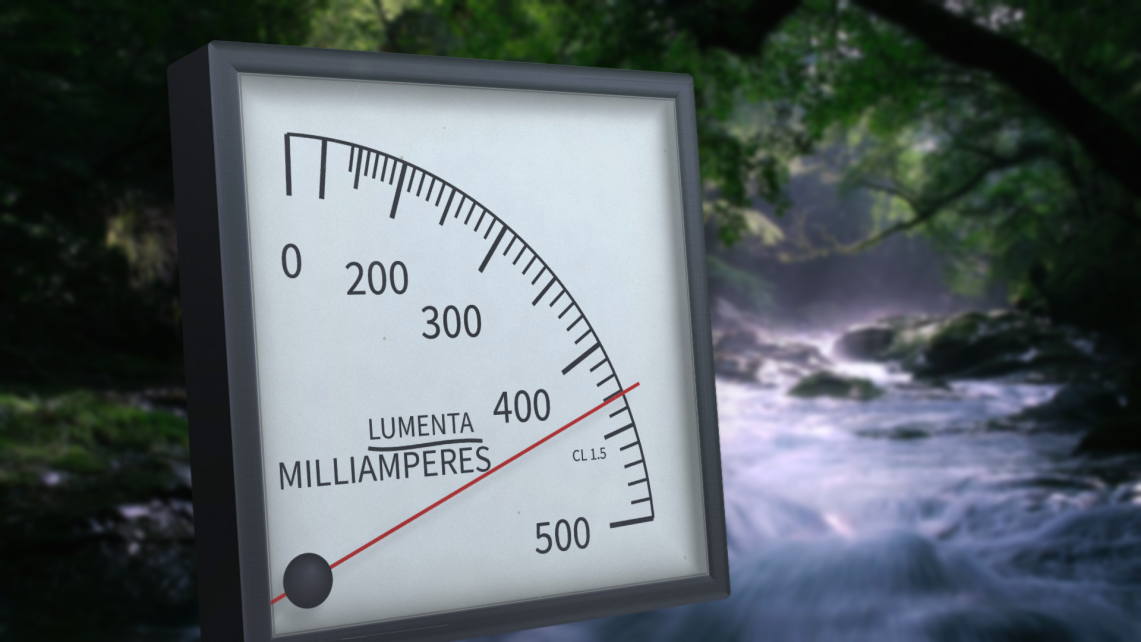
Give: 430 mA
